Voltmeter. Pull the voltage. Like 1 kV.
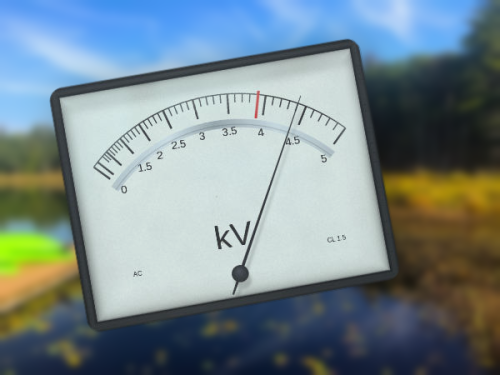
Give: 4.4 kV
